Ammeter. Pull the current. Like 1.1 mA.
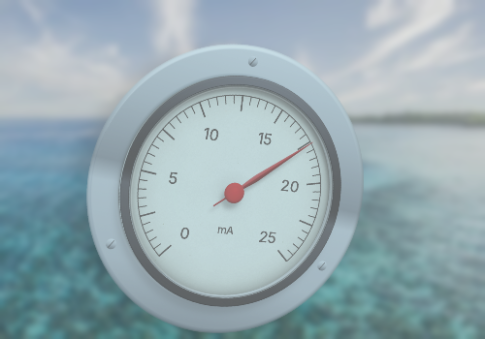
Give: 17.5 mA
